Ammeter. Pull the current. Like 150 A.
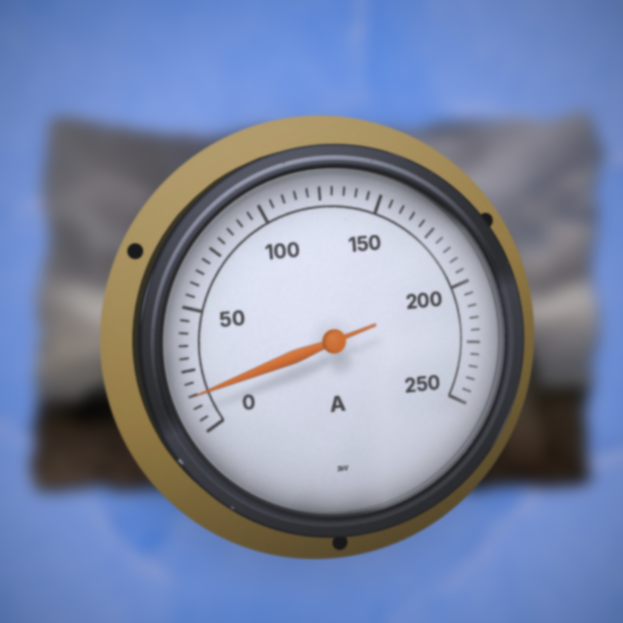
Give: 15 A
